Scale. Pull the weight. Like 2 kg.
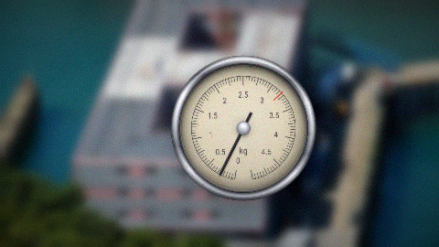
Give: 0.25 kg
